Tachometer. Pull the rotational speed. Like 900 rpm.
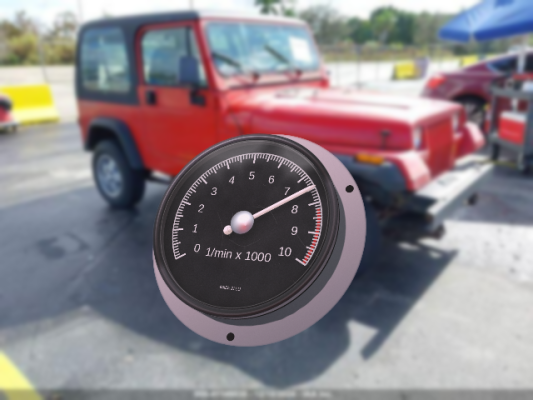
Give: 7500 rpm
